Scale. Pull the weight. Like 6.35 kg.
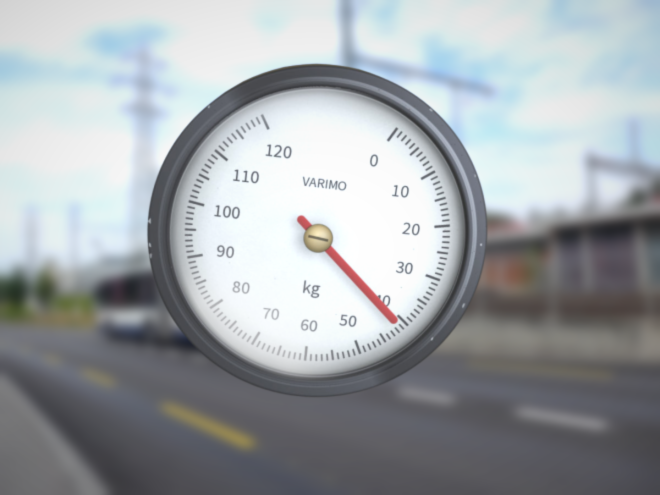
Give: 41 kg
